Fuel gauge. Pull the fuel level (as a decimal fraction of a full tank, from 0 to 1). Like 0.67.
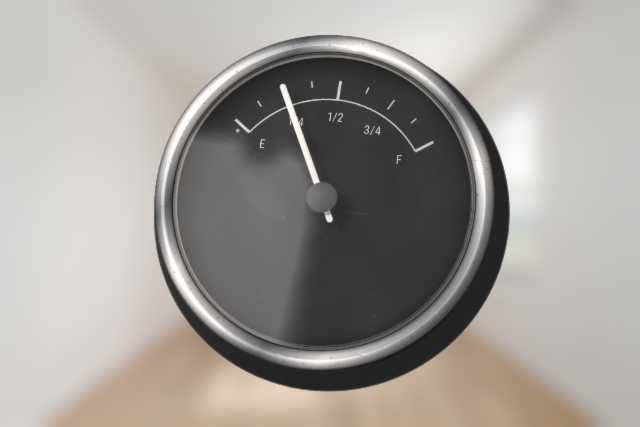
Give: 0.25
